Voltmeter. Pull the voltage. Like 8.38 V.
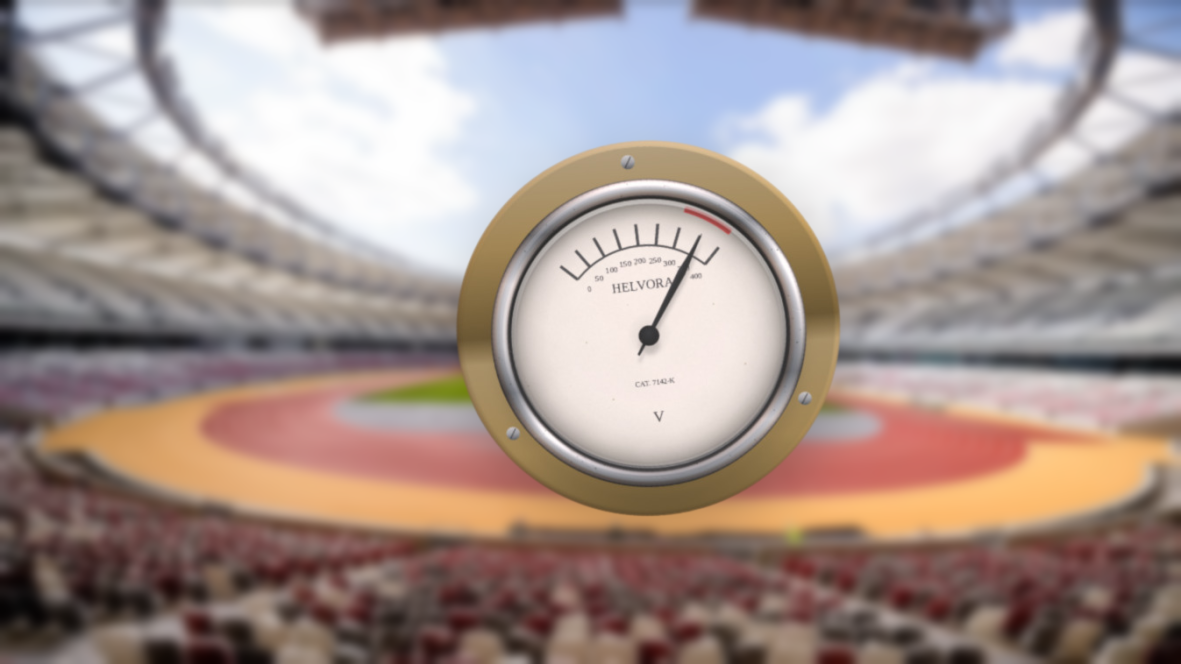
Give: 350 V
